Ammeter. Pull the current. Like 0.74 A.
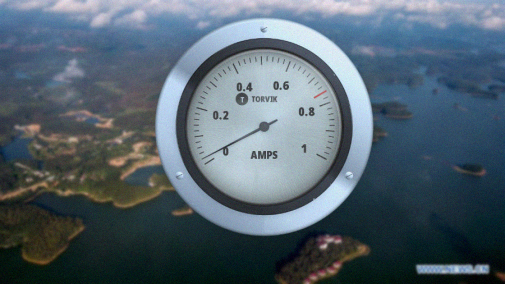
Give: 0.02 A
